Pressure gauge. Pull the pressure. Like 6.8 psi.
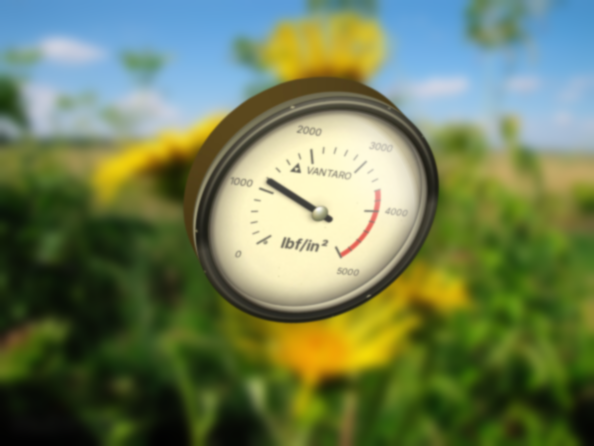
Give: 1200 psi
